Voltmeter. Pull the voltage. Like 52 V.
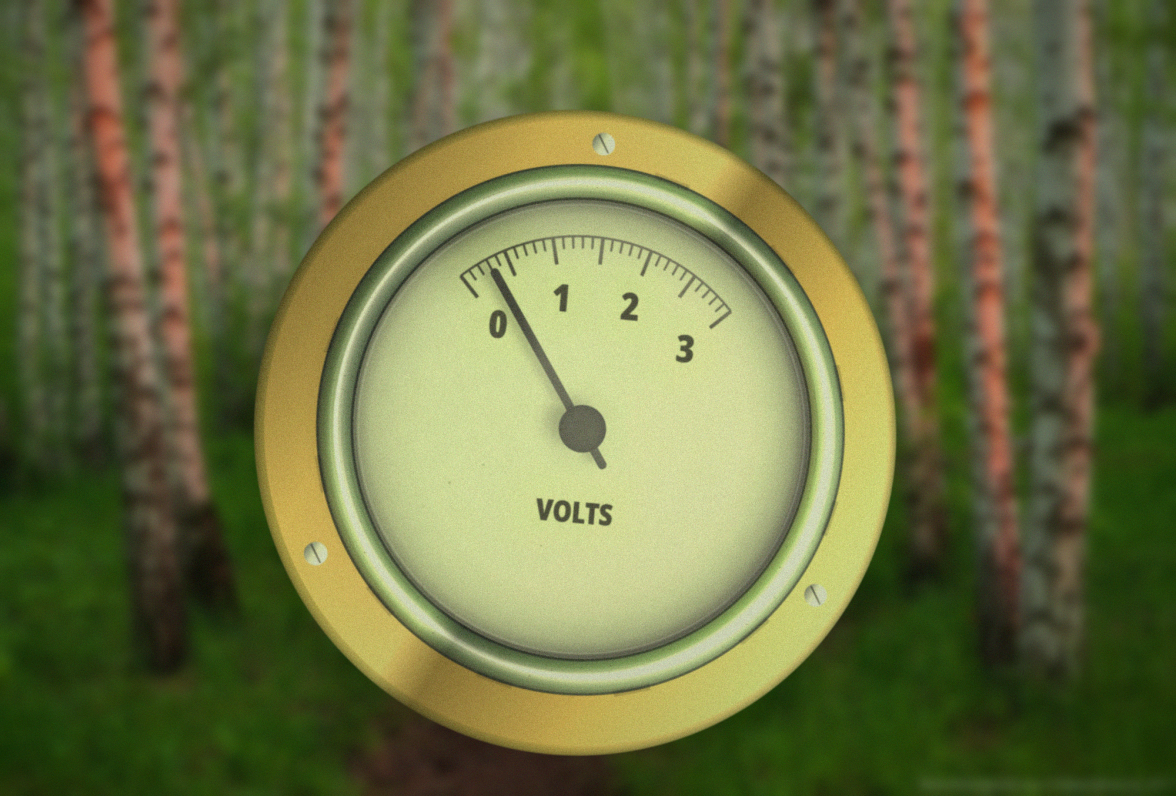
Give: 0.3 V
